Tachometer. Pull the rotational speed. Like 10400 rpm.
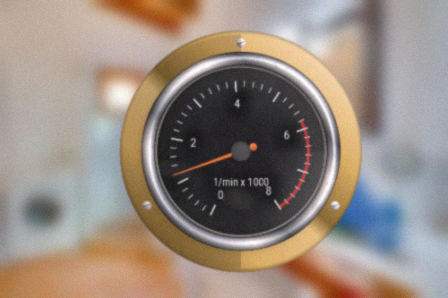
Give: 1200 rpm
